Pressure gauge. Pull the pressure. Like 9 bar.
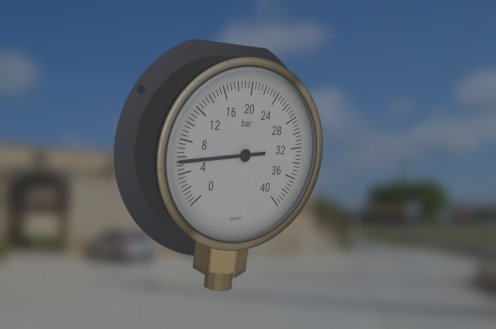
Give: 5.5 bar
